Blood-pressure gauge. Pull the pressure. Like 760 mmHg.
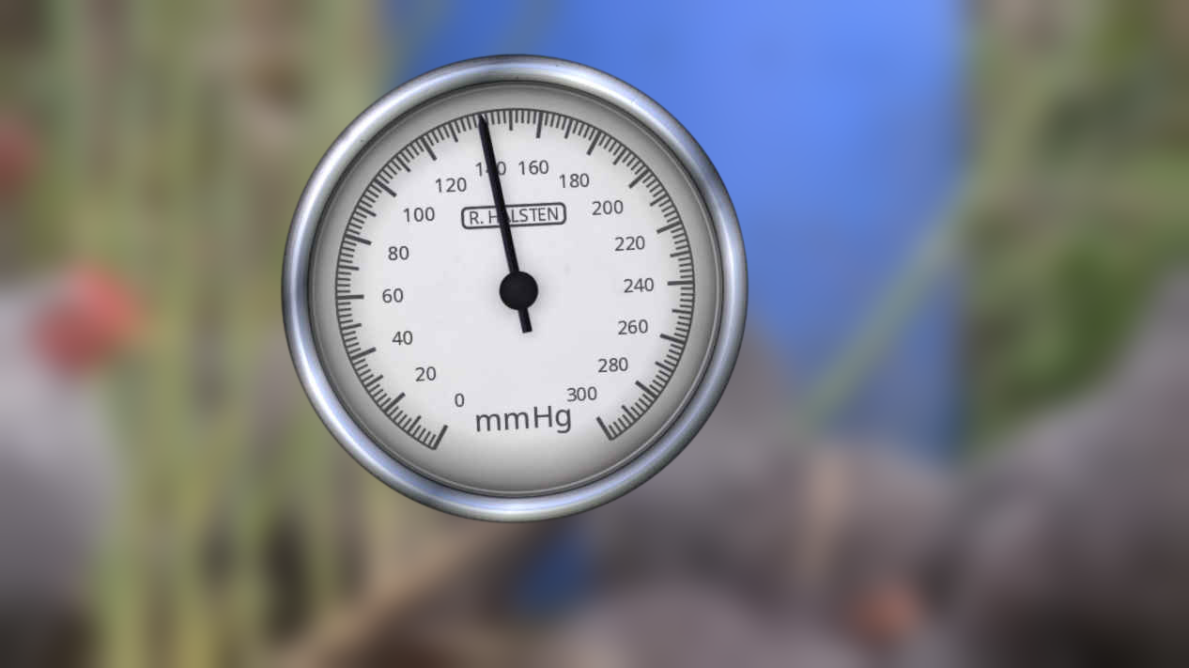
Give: 140 mmHg
